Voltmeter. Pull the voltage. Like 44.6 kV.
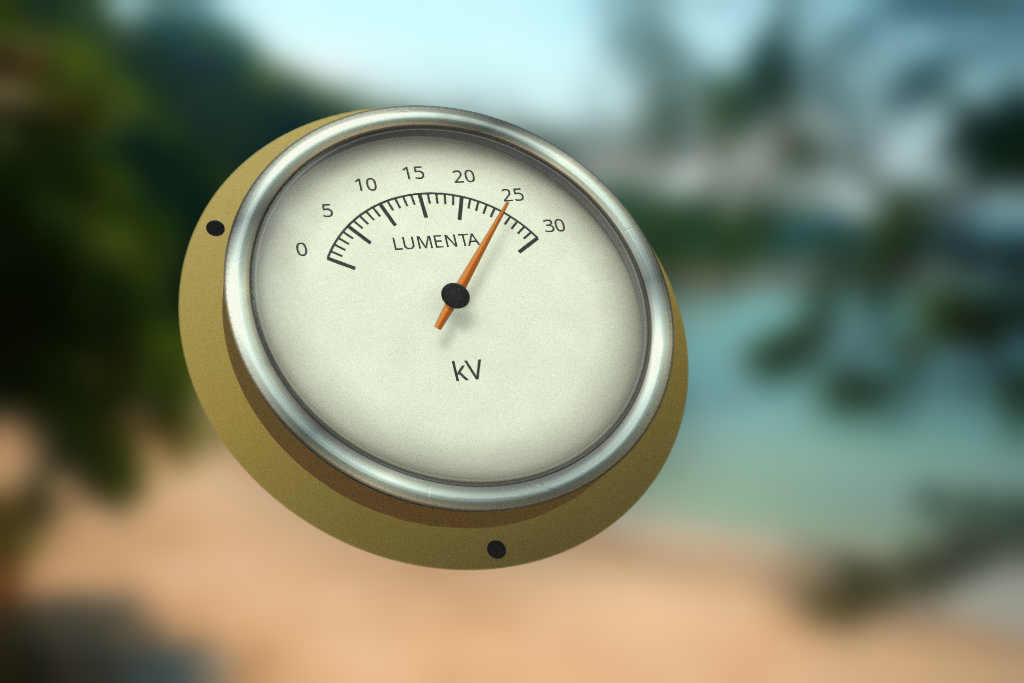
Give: 25 kV
